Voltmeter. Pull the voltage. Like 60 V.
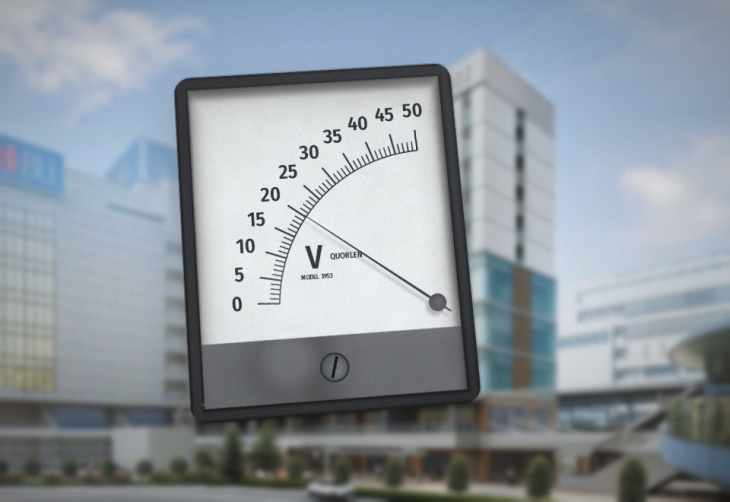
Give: 20 V
